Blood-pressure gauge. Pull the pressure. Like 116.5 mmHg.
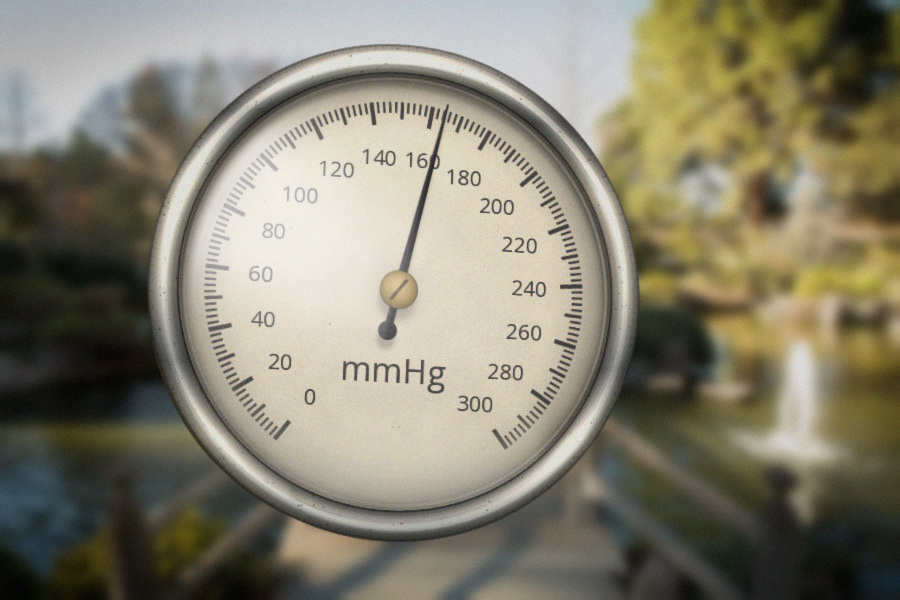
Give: 164 mmHg
